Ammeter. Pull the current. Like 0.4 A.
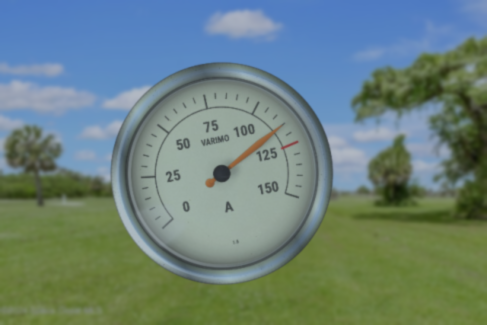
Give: 115 A
